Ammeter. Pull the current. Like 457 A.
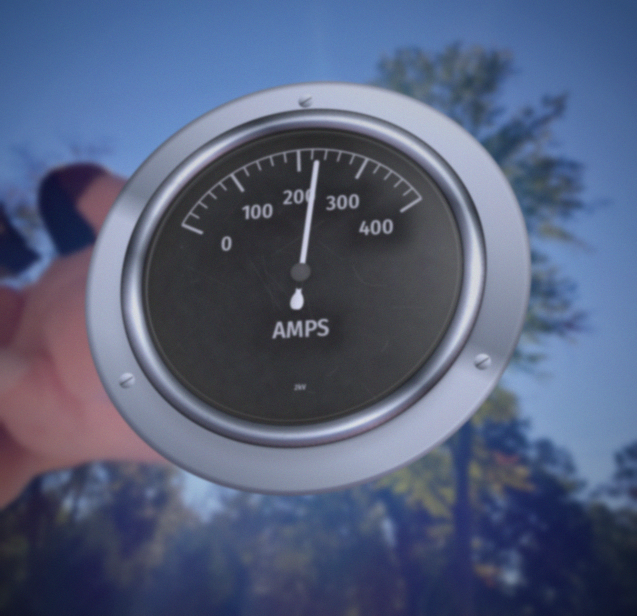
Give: 230 A
